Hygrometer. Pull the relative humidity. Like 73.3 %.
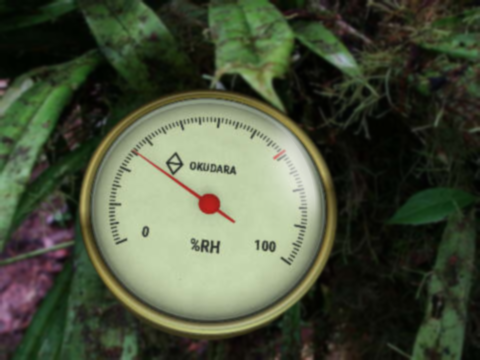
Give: 25 %
